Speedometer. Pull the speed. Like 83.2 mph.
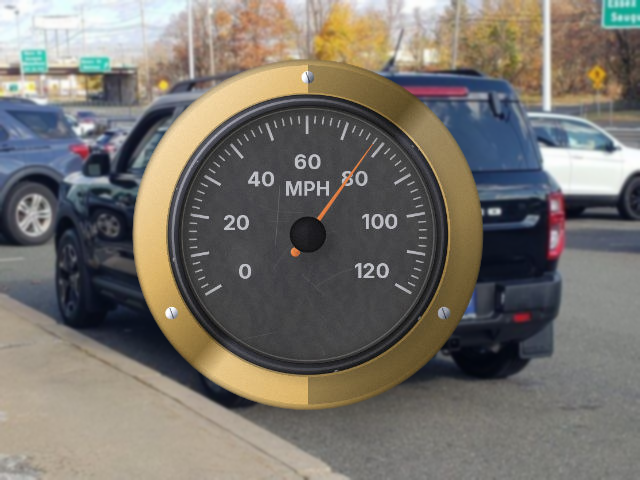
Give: 78 mph
